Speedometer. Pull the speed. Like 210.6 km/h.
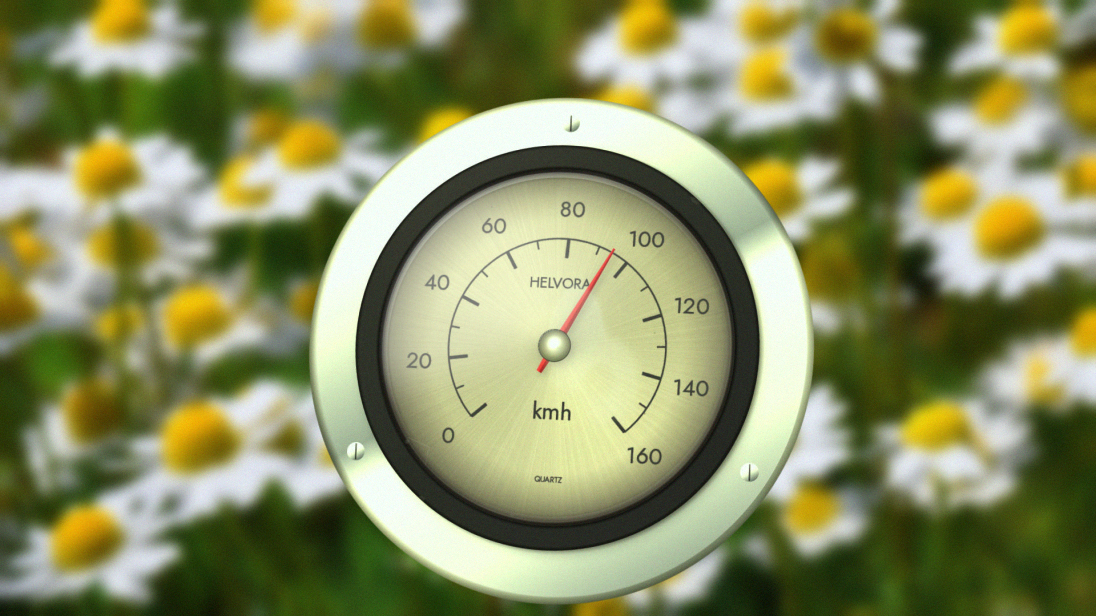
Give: 95 km/h
